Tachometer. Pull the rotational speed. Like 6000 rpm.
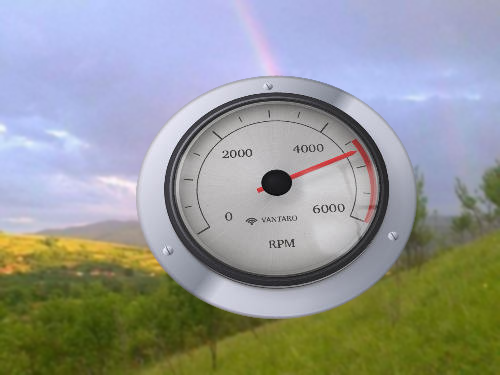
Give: 4750 rpm
